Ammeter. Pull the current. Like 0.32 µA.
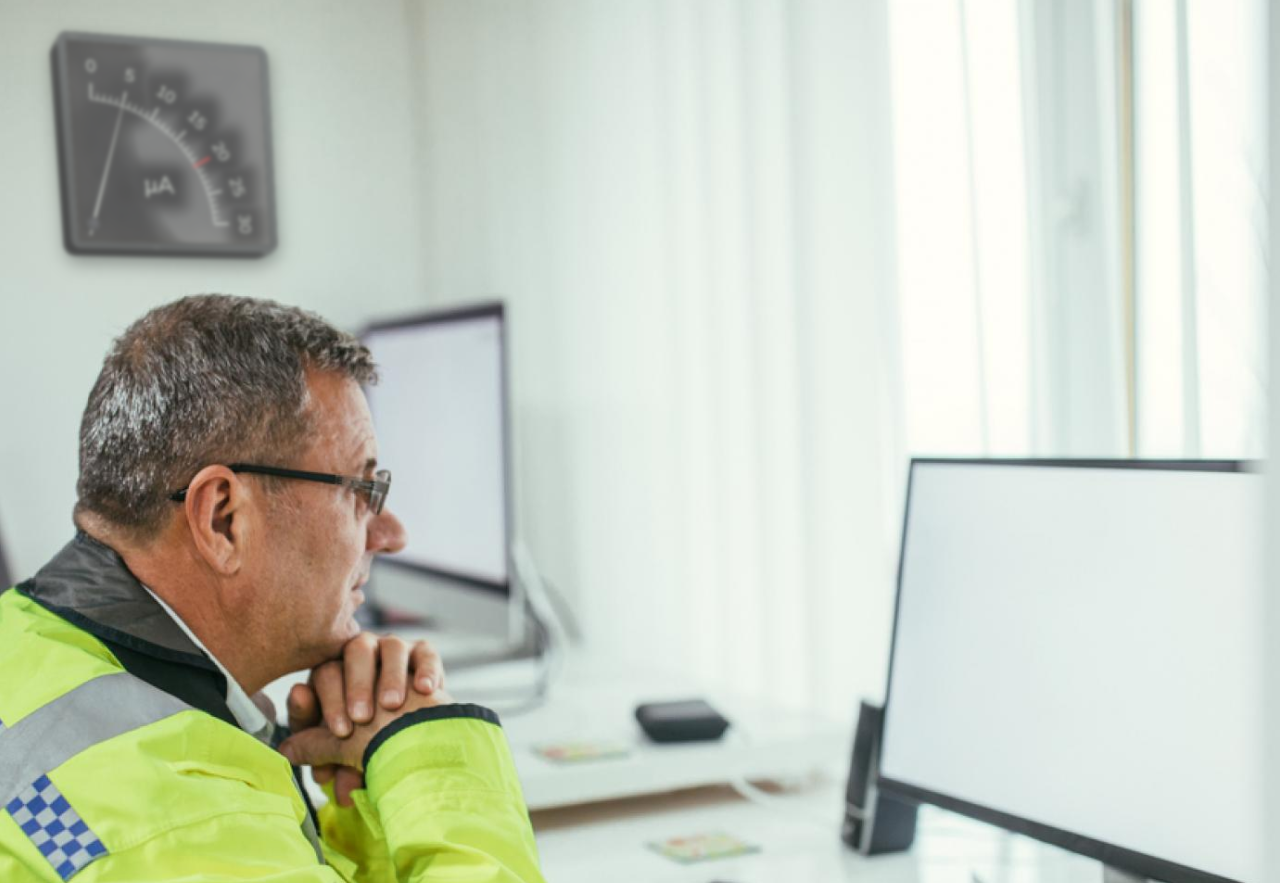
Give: 5 µA
